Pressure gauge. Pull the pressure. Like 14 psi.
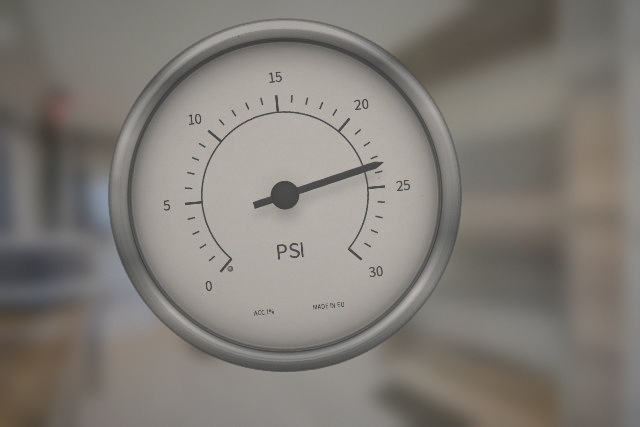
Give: 23.5 psi
